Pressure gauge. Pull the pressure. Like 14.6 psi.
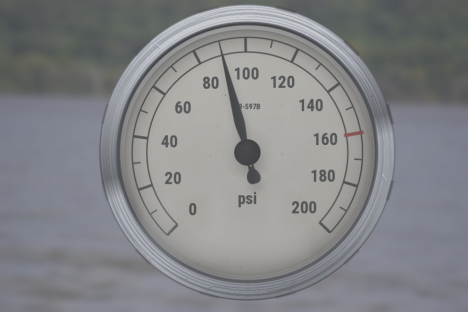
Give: 90 psi
